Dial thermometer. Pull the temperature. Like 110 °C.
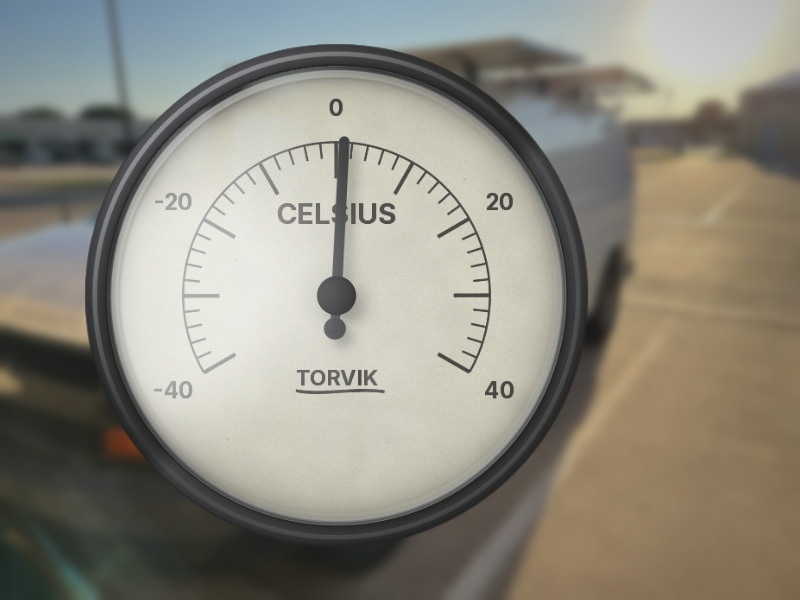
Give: 1 °C
